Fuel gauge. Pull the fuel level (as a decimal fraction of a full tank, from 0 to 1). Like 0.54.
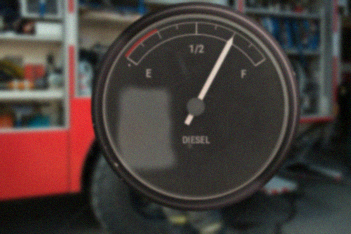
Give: 0.75
